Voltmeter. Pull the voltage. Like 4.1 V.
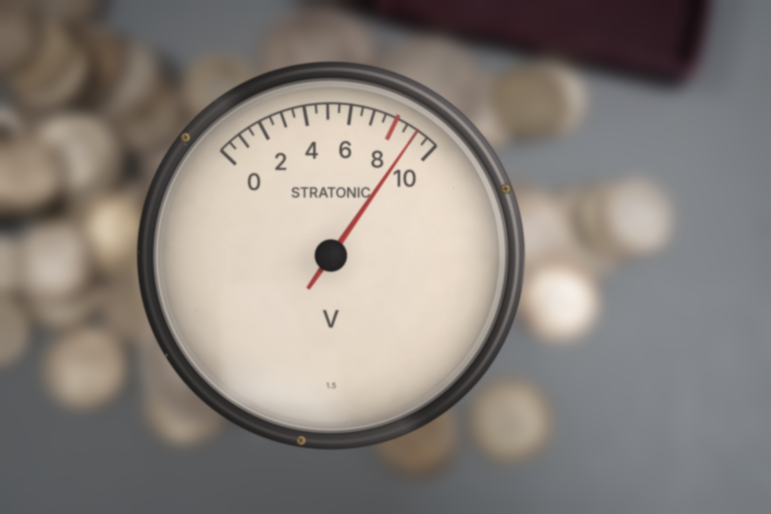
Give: 9 V
